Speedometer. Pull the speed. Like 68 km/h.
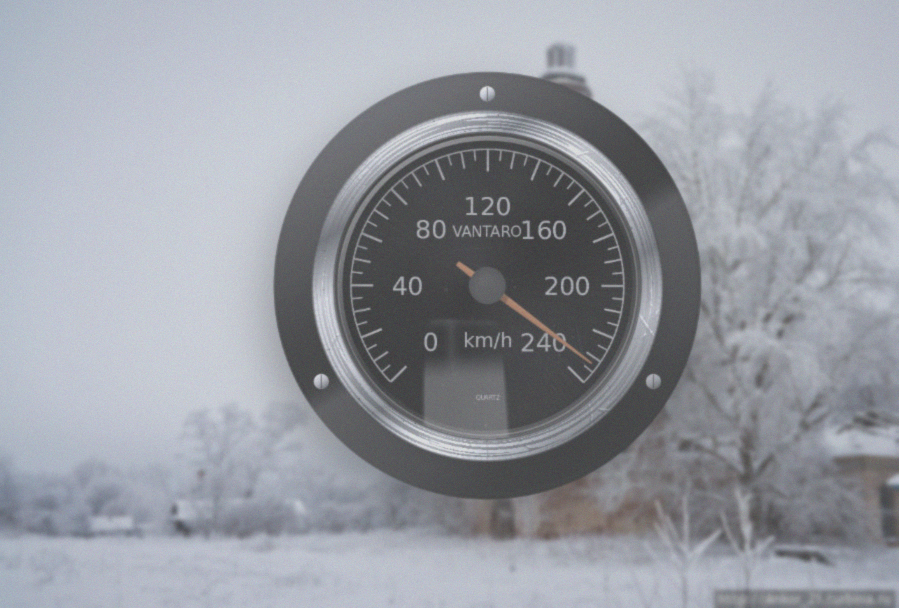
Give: 232.5 km/h
